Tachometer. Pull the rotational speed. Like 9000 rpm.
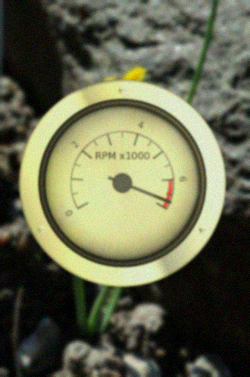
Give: 6750 rpm
